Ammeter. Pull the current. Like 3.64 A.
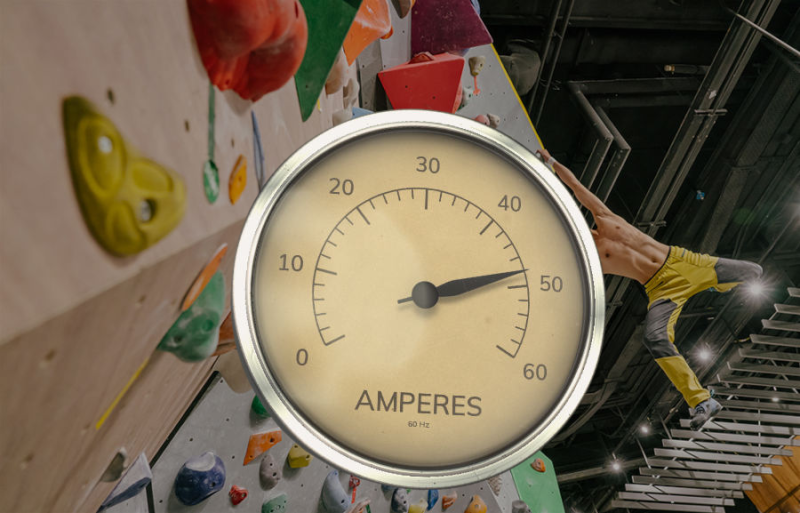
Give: 48 A
